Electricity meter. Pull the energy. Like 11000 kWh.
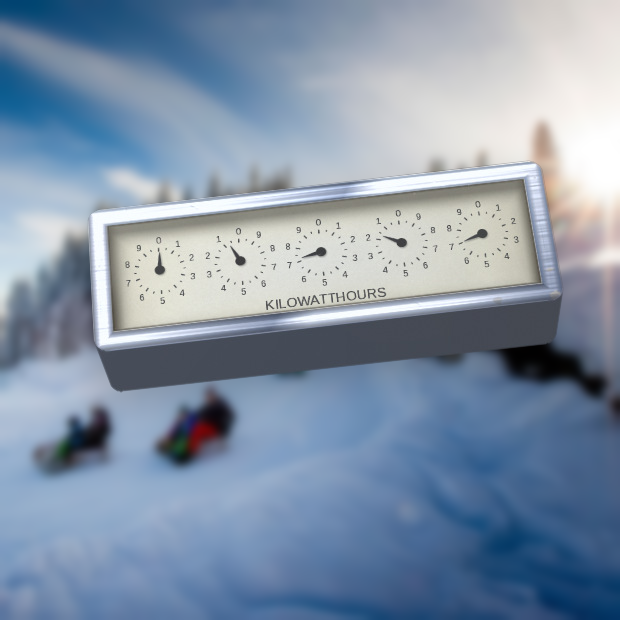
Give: 717 kWh
